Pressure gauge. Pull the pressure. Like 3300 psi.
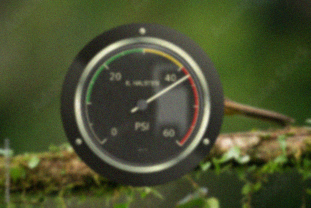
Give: 42.5 psi
